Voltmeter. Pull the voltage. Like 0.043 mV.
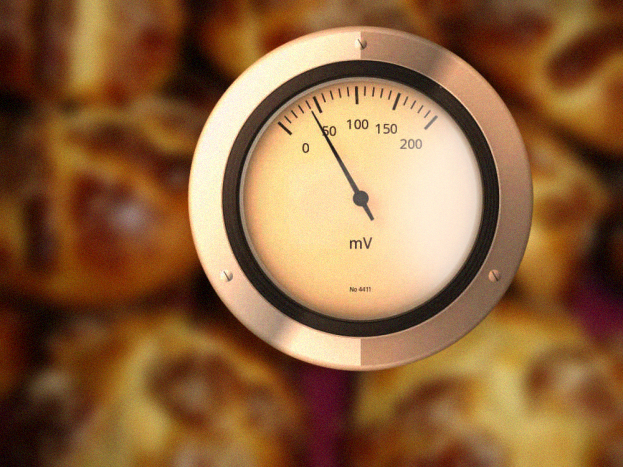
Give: 40 mV
